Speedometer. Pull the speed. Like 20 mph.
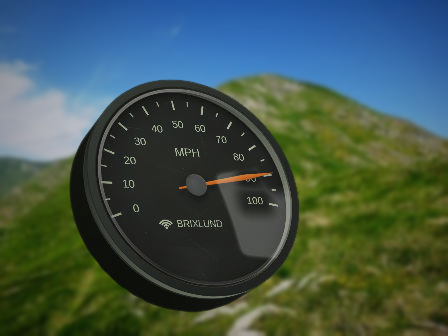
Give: 90 mph
